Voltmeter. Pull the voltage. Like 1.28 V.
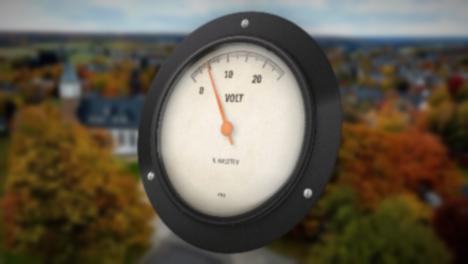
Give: 5 V
